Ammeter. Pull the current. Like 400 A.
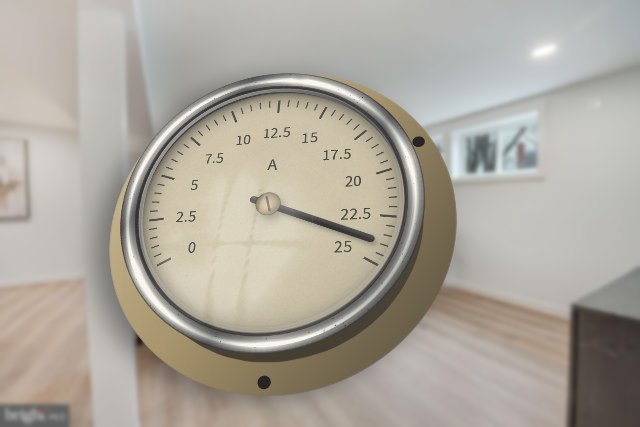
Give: 24 A
